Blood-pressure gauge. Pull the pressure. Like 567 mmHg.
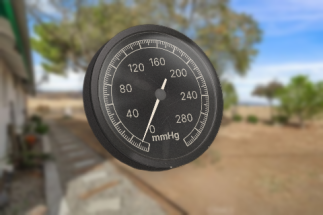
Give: 10 mmHg
